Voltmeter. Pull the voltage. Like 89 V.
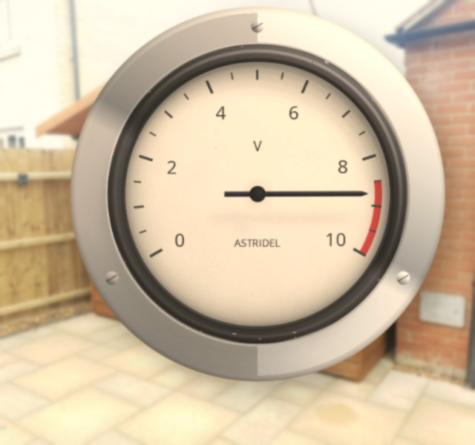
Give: 8.75 V
